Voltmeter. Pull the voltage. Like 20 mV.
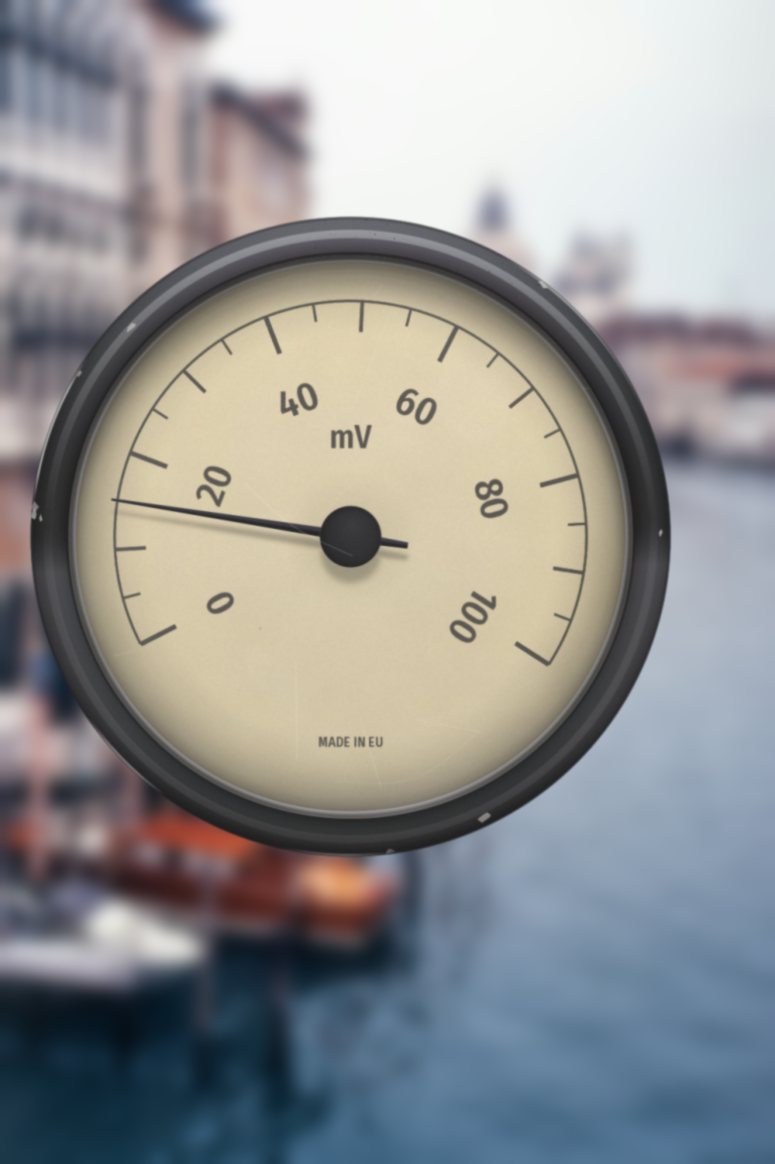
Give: 15 mV
